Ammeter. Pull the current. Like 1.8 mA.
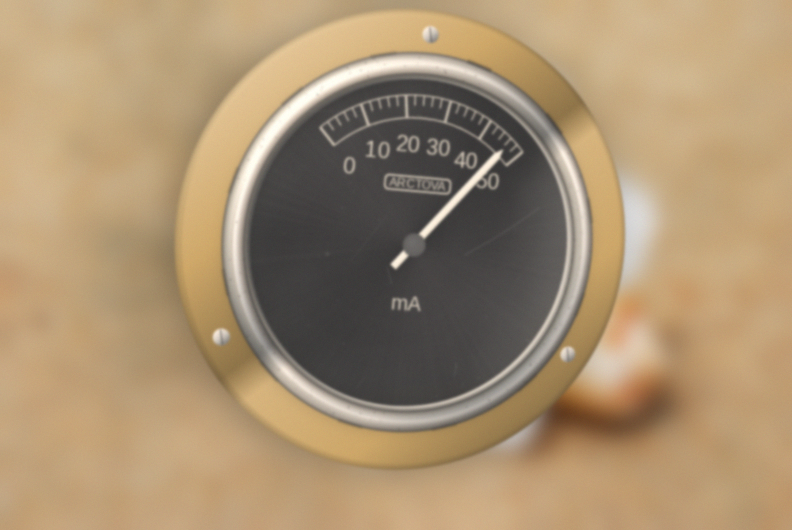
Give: 46 mA
